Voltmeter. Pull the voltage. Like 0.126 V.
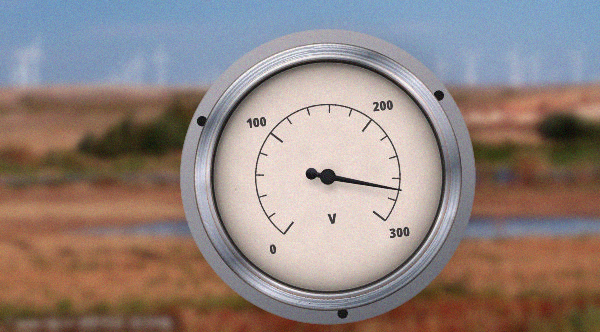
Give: 270 V
